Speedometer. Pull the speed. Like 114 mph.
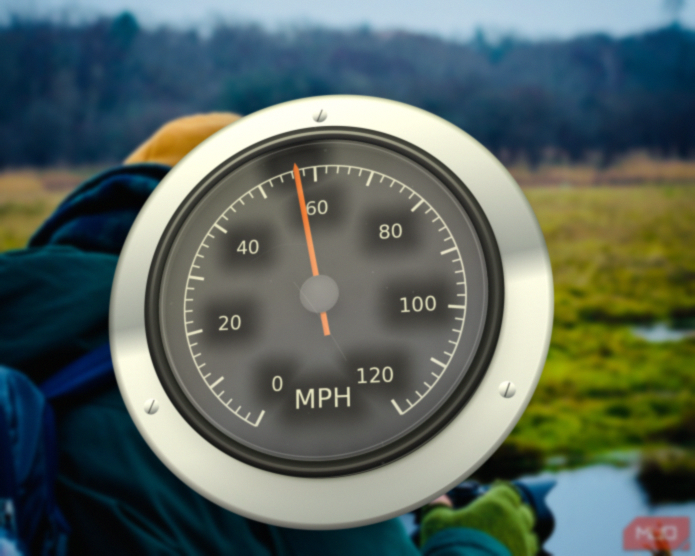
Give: 57 mph
